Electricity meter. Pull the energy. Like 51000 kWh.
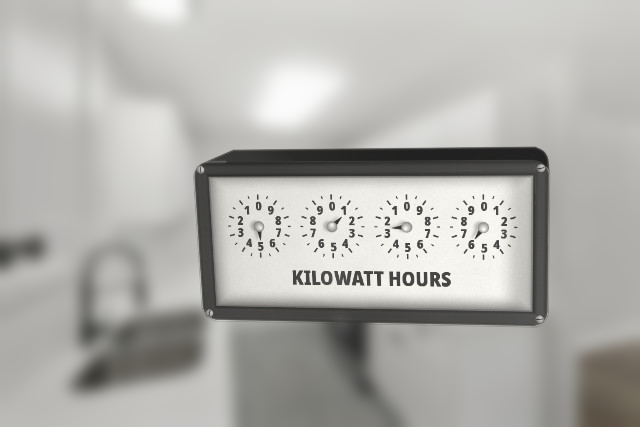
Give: 5126 kWh
